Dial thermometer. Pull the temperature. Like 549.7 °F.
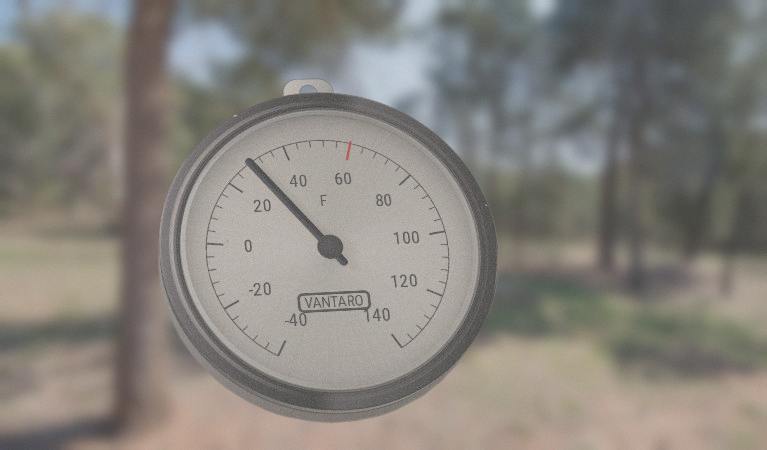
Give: 28 °F
